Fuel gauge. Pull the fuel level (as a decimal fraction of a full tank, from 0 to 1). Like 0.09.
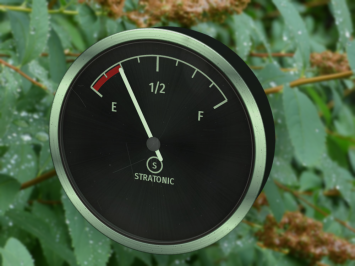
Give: 0.25
